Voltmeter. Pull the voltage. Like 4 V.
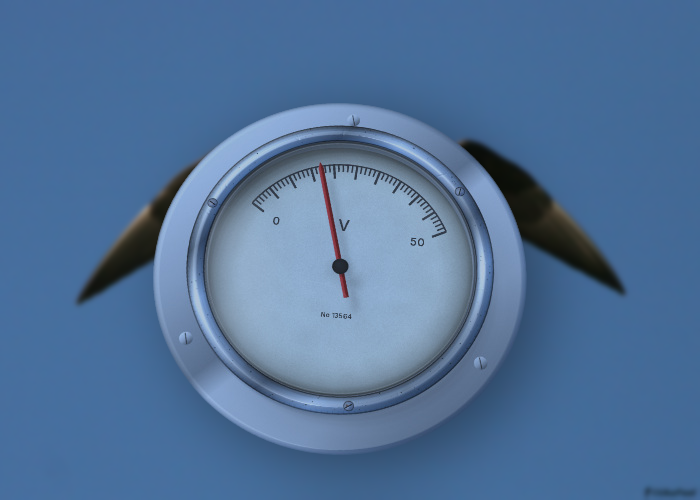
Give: 17 V
